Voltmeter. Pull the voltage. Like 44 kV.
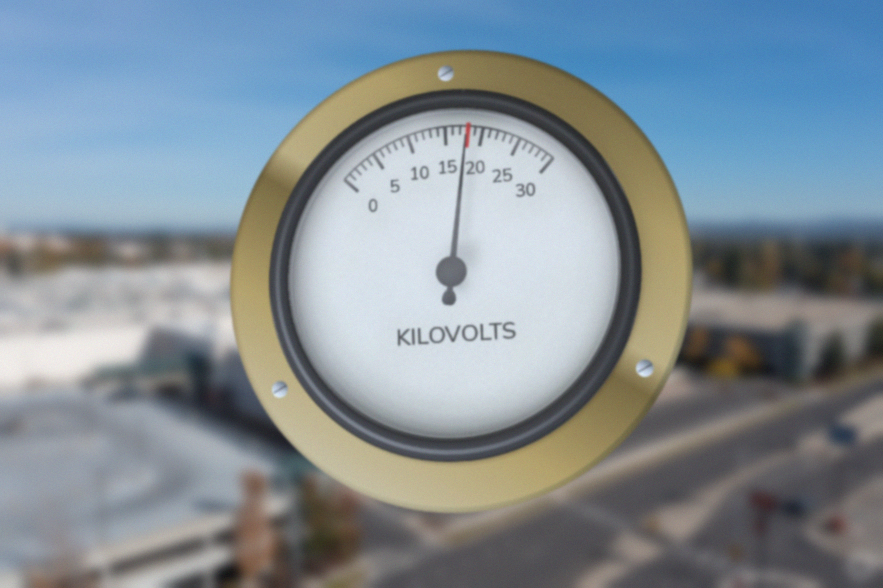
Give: 18 kV
